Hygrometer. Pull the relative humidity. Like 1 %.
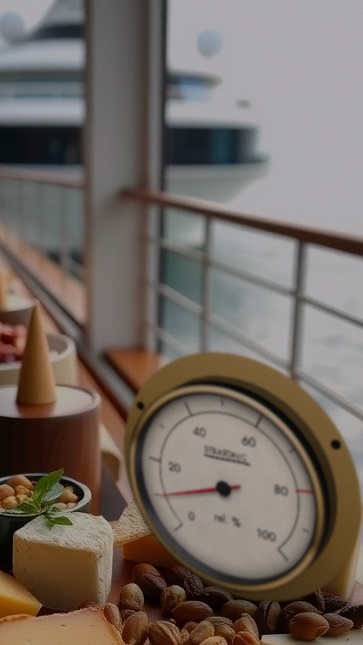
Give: 10 %
